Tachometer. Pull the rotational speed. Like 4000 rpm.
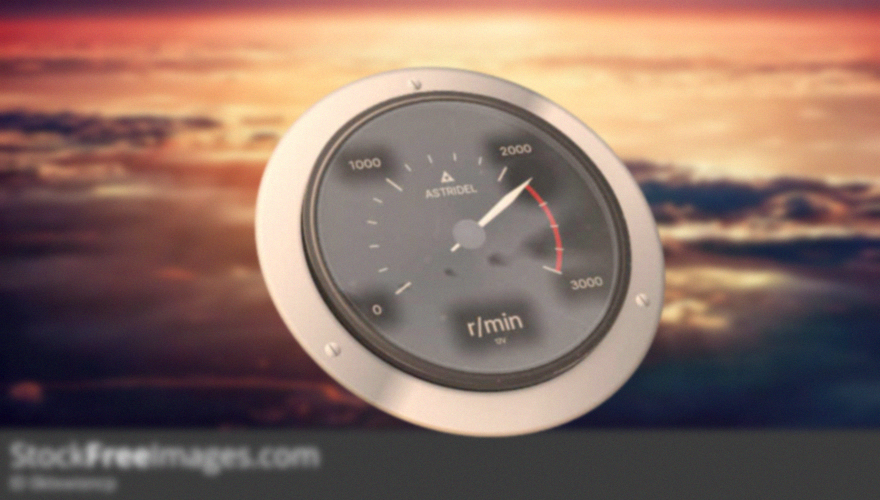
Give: 2200 rpm
